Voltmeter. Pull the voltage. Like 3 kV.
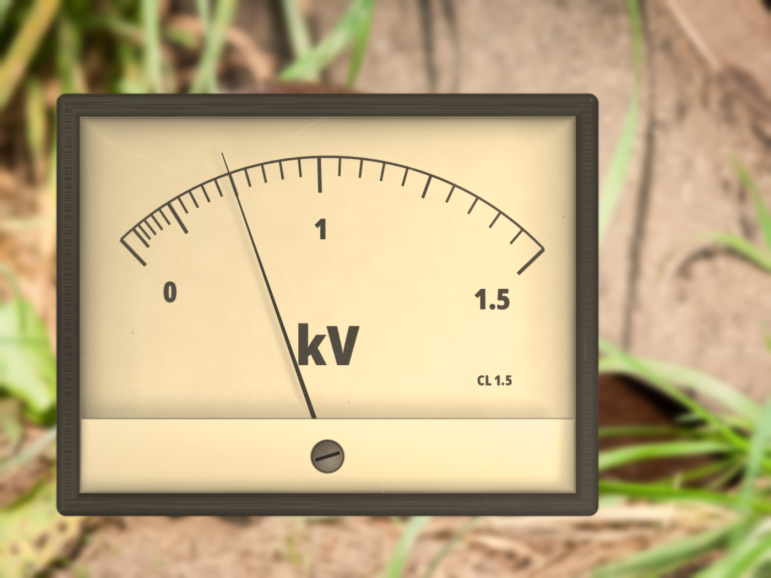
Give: 0.75 kV
